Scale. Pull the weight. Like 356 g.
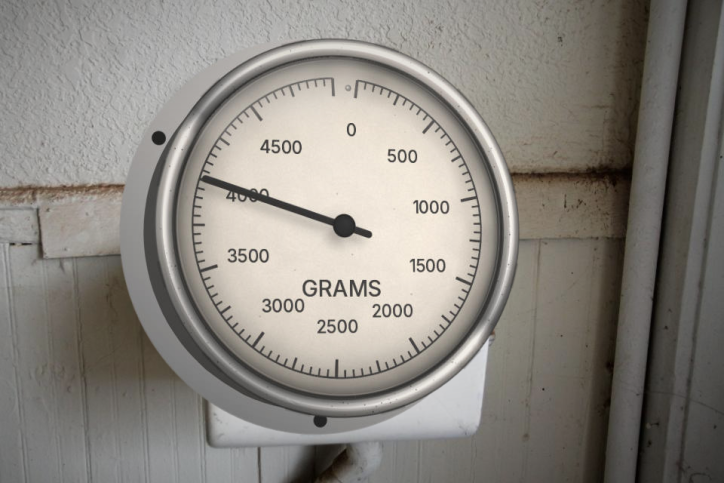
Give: 4000 g
